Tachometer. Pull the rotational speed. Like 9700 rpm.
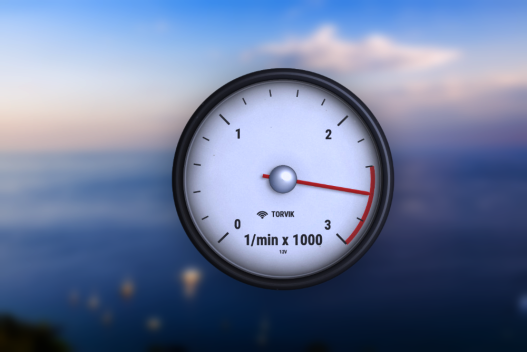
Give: 2600 rpm
